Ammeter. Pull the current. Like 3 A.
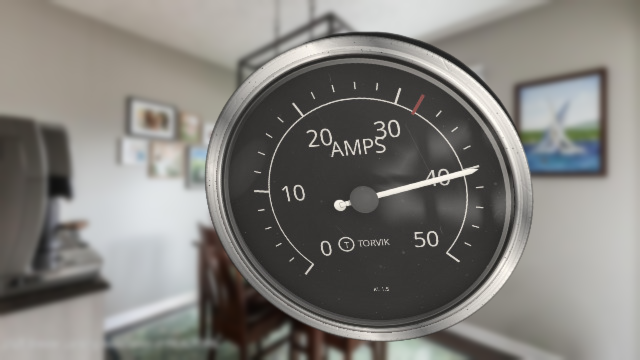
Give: 40 A
